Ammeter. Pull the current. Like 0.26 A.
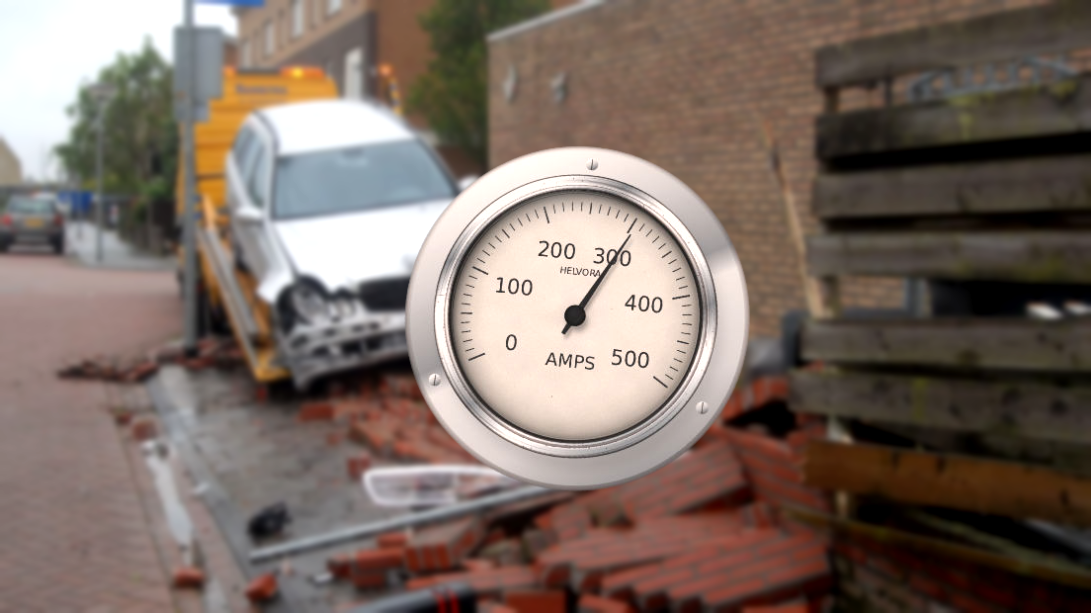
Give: 305 A
